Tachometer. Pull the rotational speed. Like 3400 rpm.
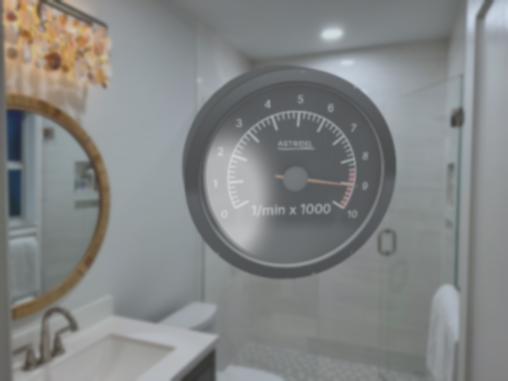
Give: 9000 rpm
